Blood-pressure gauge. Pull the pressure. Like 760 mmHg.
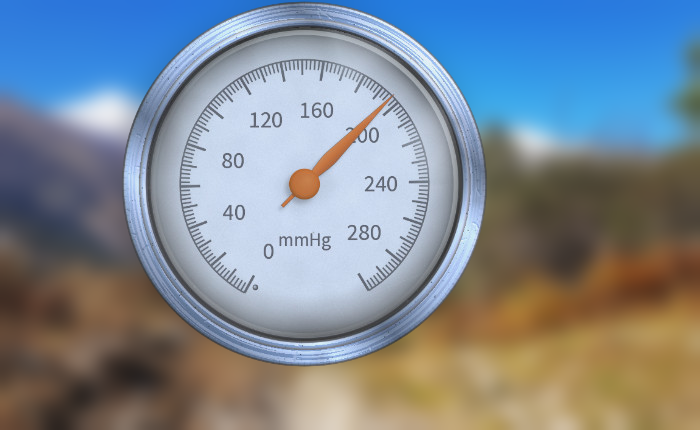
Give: 196 mmHg
